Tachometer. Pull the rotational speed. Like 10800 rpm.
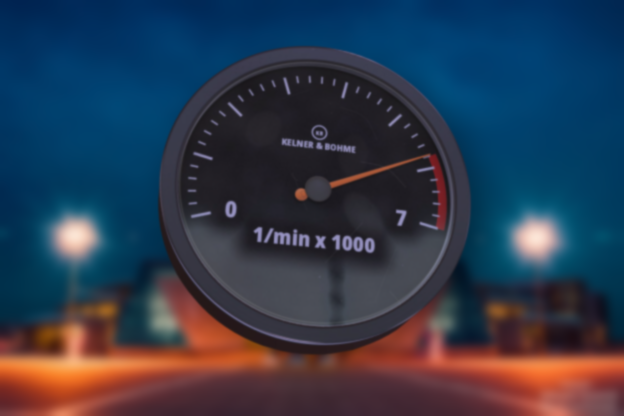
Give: 5800 rpm
